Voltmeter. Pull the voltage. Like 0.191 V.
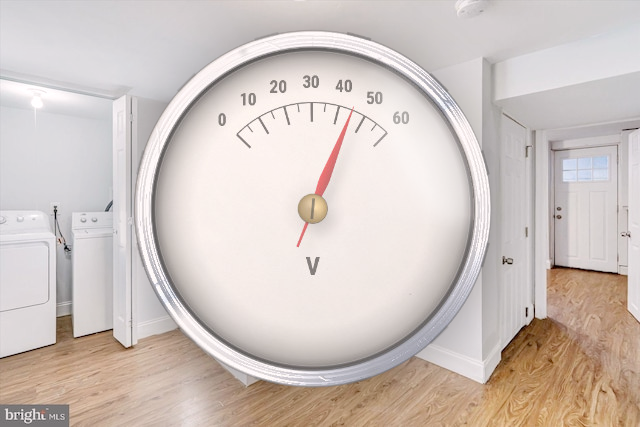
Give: 45 V
